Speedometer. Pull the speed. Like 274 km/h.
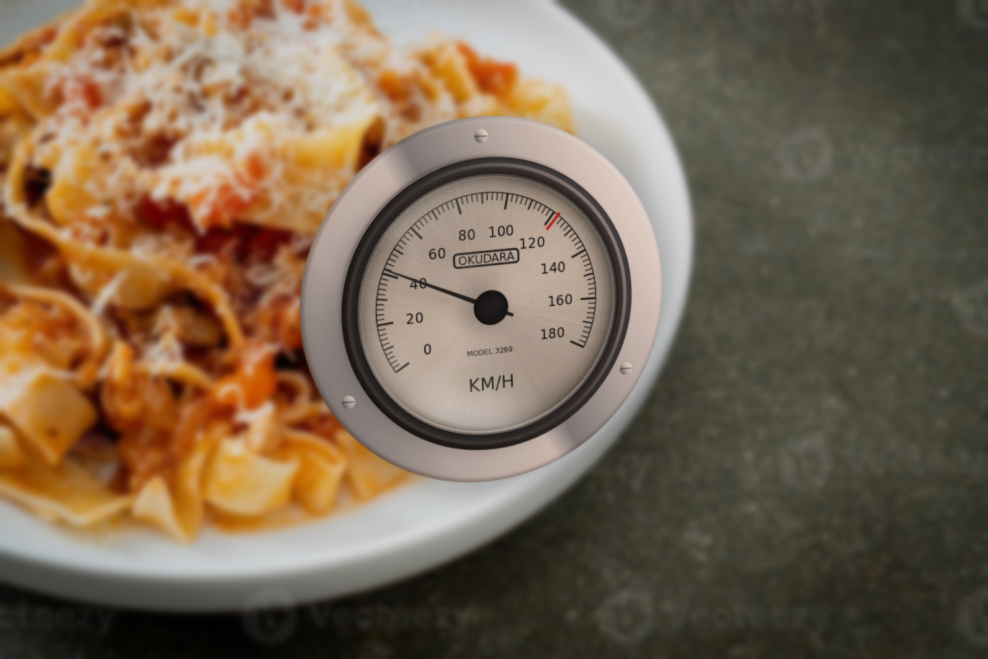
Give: 42 km/h
